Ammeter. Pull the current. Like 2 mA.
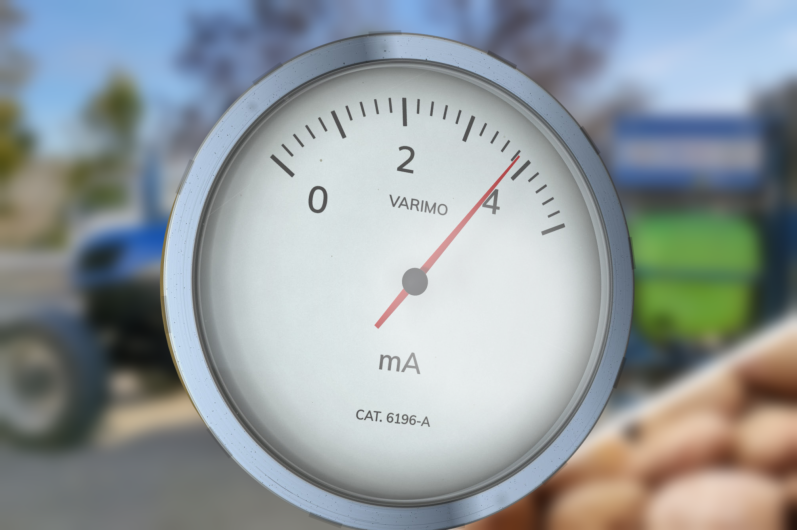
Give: 3.8 mA
